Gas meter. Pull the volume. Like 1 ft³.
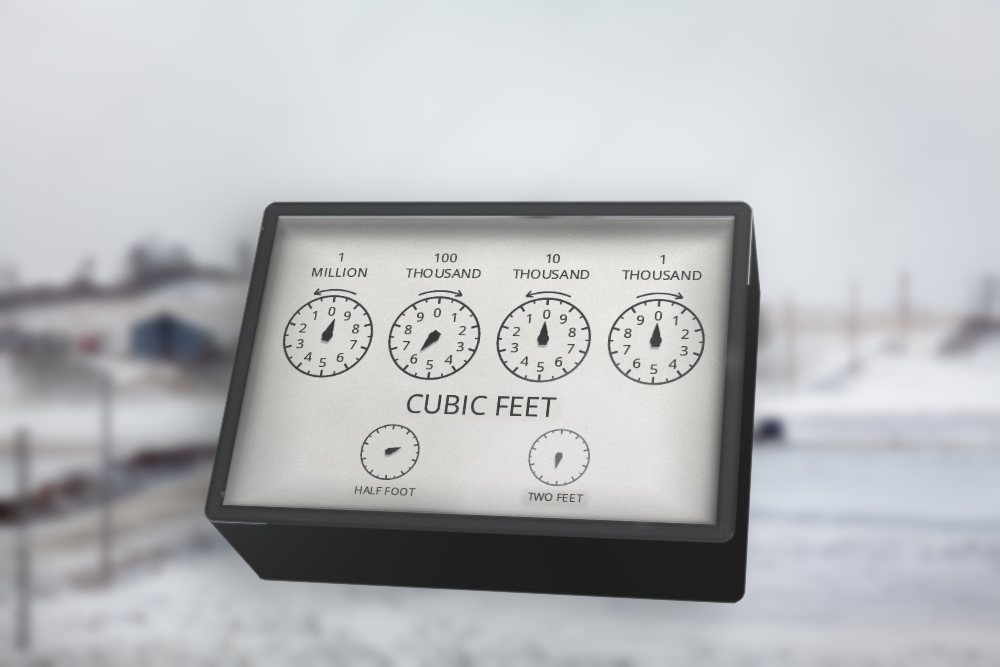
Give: 960000 ft³
